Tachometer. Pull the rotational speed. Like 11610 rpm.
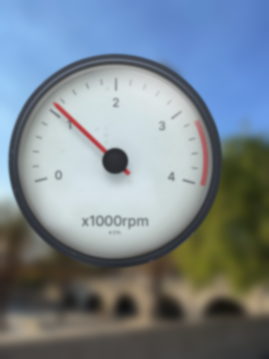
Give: 1100 rpm
